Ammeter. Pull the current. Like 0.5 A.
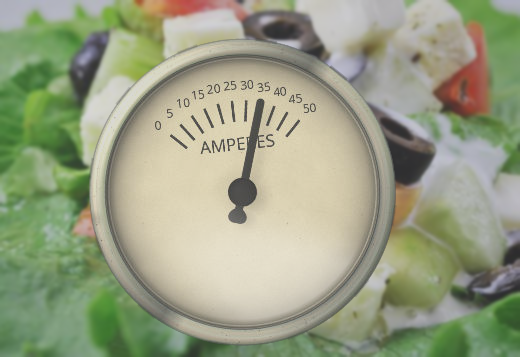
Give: 35 A
